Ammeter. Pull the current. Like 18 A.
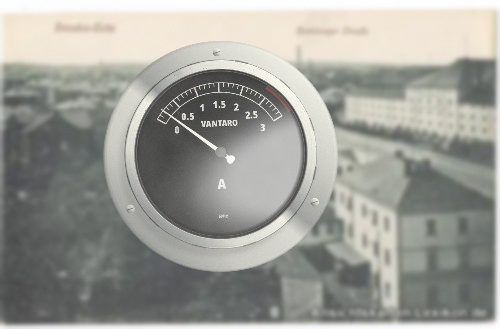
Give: 0.2 A
